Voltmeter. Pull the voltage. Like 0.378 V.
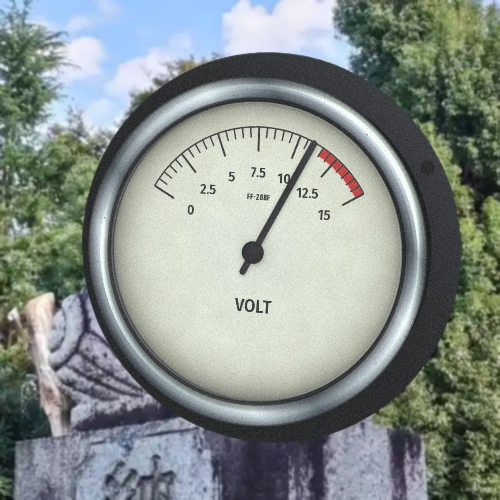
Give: 11 V
